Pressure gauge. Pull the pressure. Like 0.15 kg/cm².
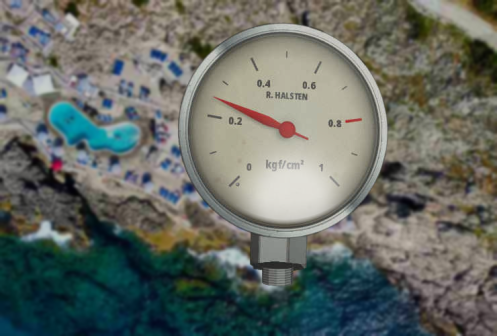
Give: 0.25 kg/cm²
